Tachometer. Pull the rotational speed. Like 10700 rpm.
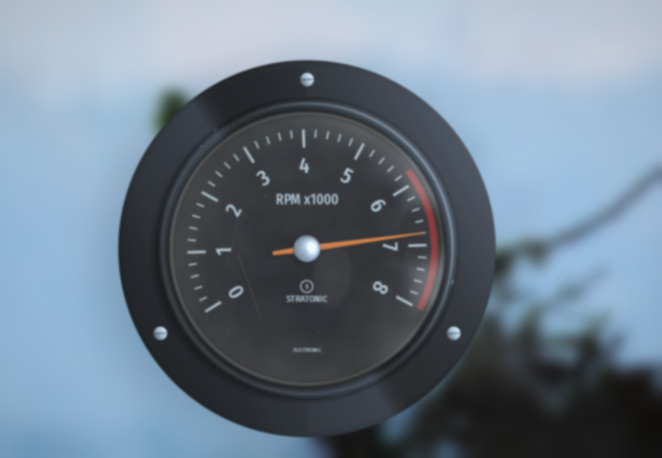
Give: 6800 rpm
